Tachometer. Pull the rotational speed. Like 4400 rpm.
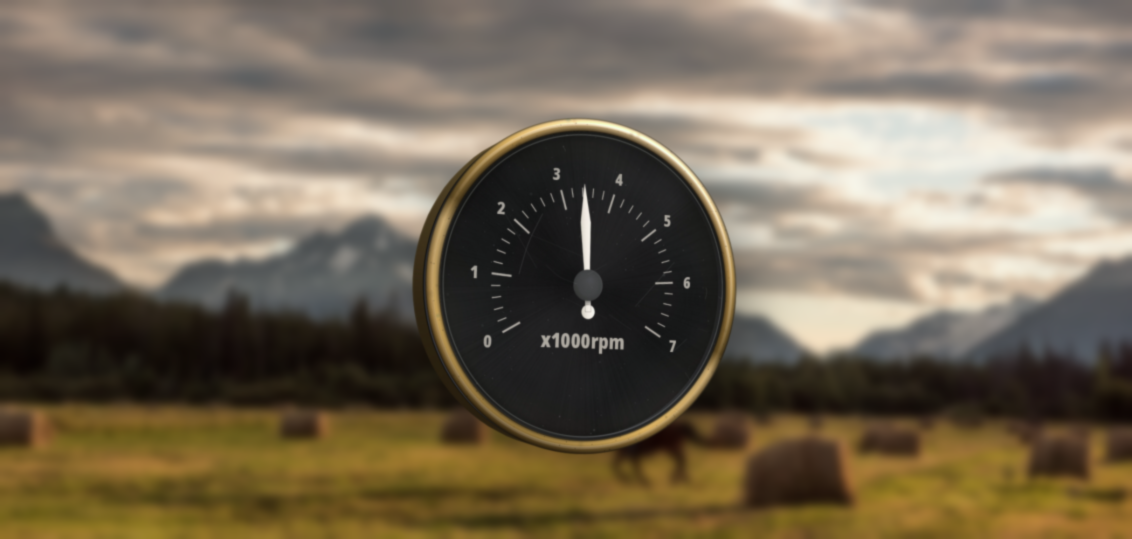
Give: 3400 rpm
